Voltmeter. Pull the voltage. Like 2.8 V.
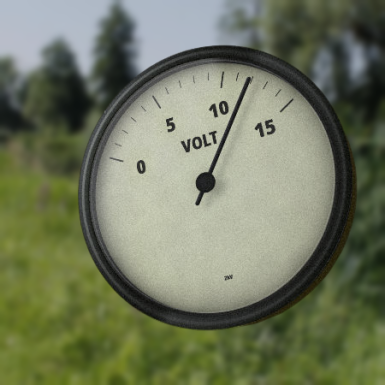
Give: 12 V
